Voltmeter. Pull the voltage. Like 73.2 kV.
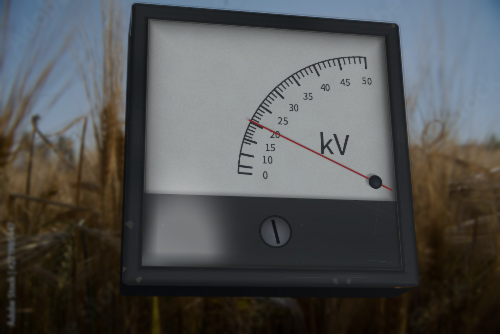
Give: 20 kV
